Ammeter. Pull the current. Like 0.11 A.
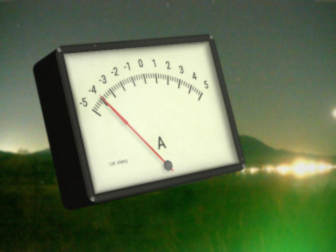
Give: -4 A
